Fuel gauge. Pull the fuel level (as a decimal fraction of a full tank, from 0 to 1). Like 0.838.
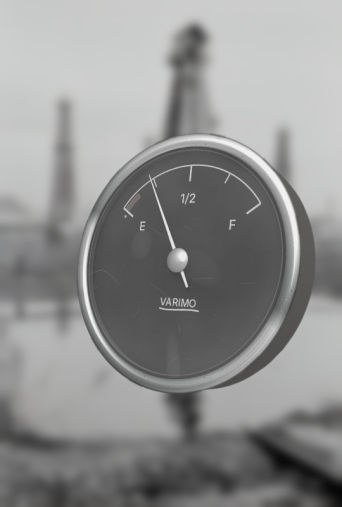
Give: 0.25
